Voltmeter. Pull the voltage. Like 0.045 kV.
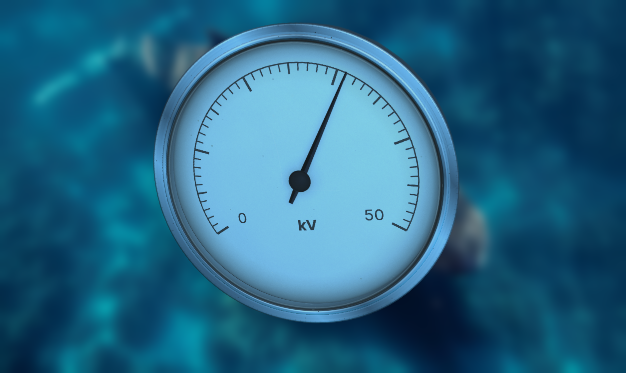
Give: 31 kV
